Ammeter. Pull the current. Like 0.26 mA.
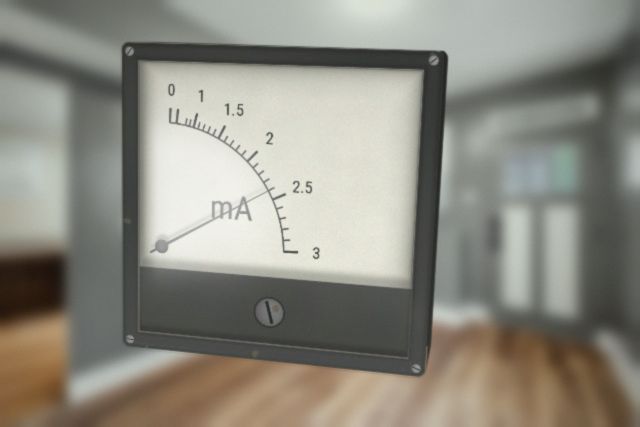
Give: 2.4 mA
